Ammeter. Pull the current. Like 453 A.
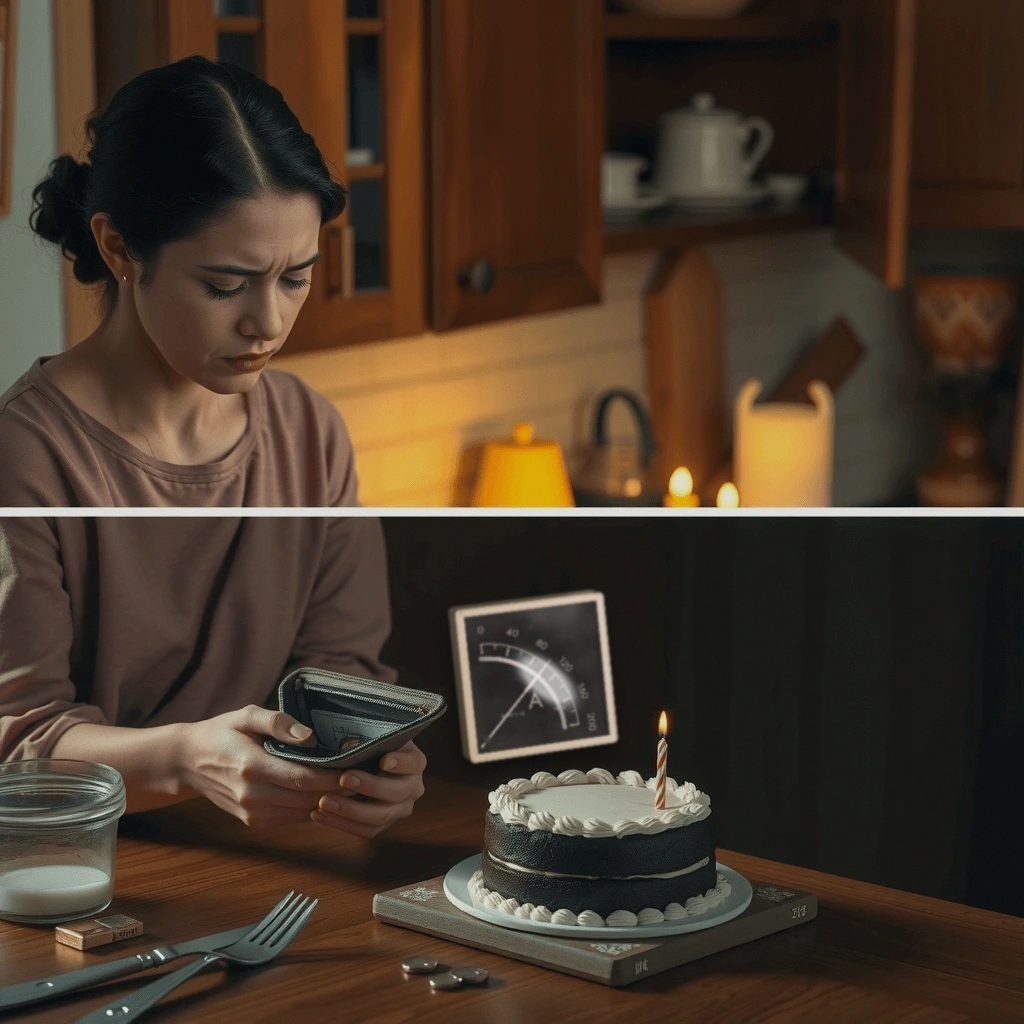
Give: 100 A
